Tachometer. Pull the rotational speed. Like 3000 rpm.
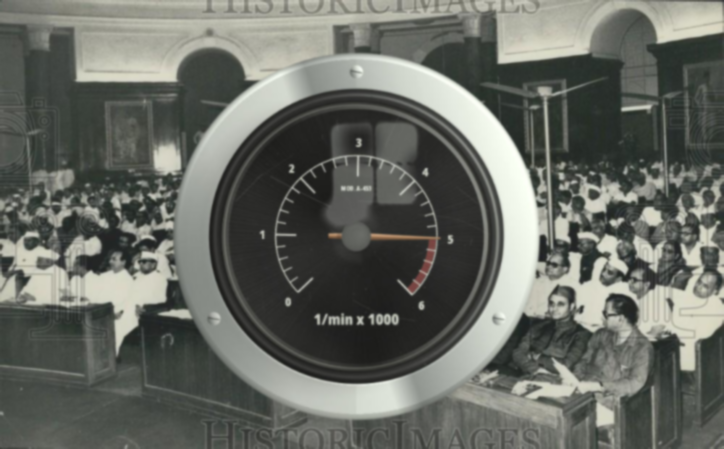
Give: 5000 rpm
